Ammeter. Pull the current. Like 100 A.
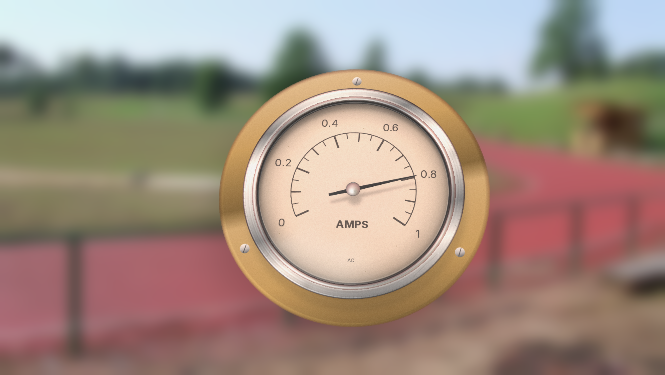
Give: 0.8 A
